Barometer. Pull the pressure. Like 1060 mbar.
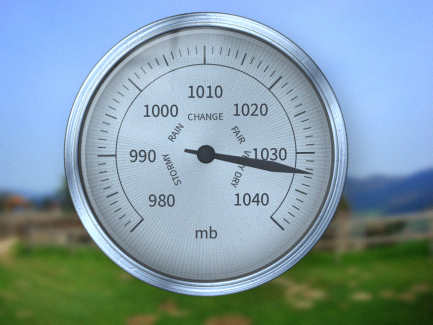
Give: 1032.5 mbar
